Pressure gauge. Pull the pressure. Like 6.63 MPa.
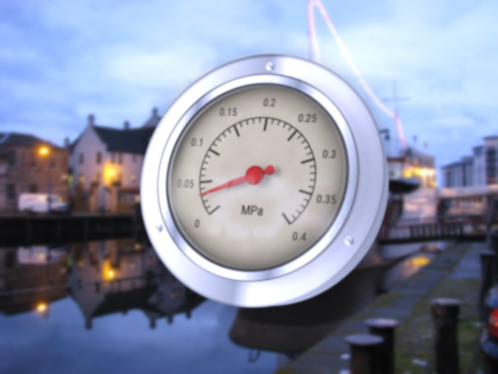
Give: 0.03 MPa
